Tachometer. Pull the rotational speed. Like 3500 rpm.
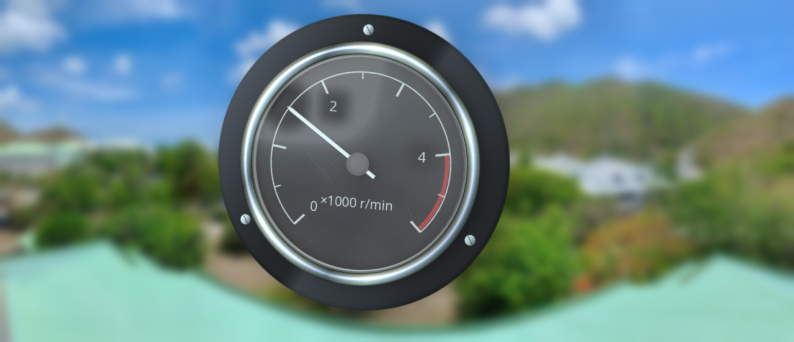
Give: 1500 rpm
